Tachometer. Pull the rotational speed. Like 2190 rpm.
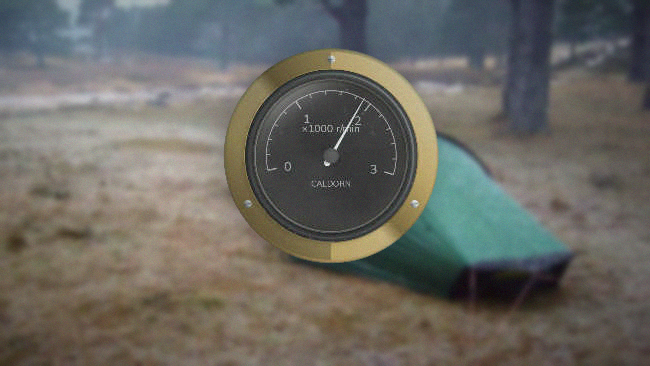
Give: 1900 rpm
